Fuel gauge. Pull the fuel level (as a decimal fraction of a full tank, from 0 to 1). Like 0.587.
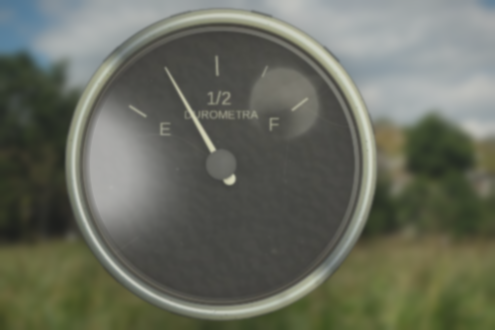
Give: 0.25
